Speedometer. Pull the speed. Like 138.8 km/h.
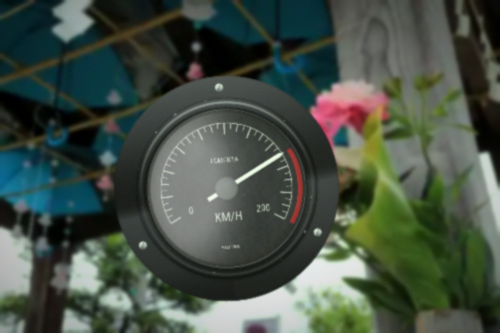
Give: 150 km/h
